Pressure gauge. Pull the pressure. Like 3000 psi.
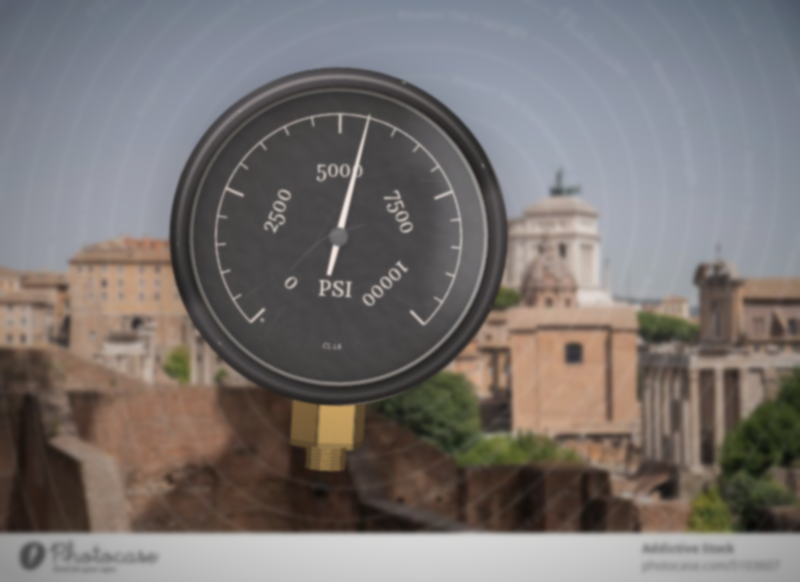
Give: 5500 psi
